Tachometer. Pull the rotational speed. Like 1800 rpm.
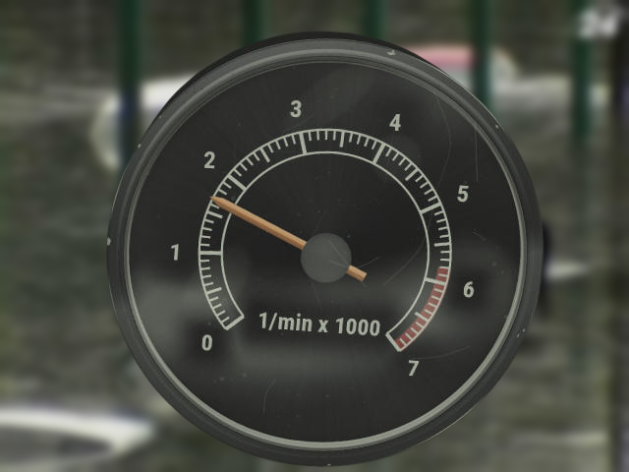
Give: 1700 rpm
